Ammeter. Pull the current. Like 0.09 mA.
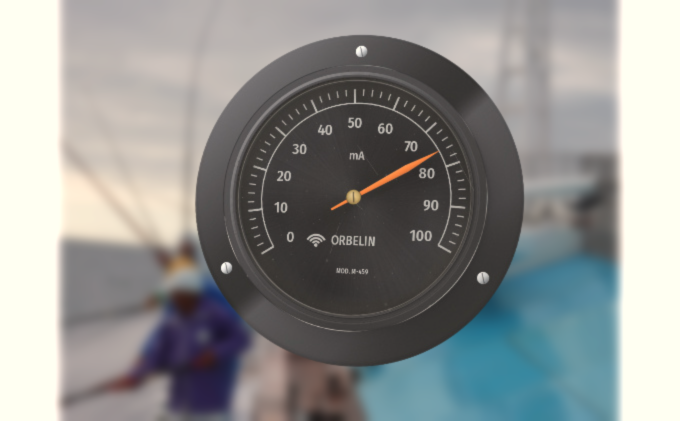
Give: 76 mA
